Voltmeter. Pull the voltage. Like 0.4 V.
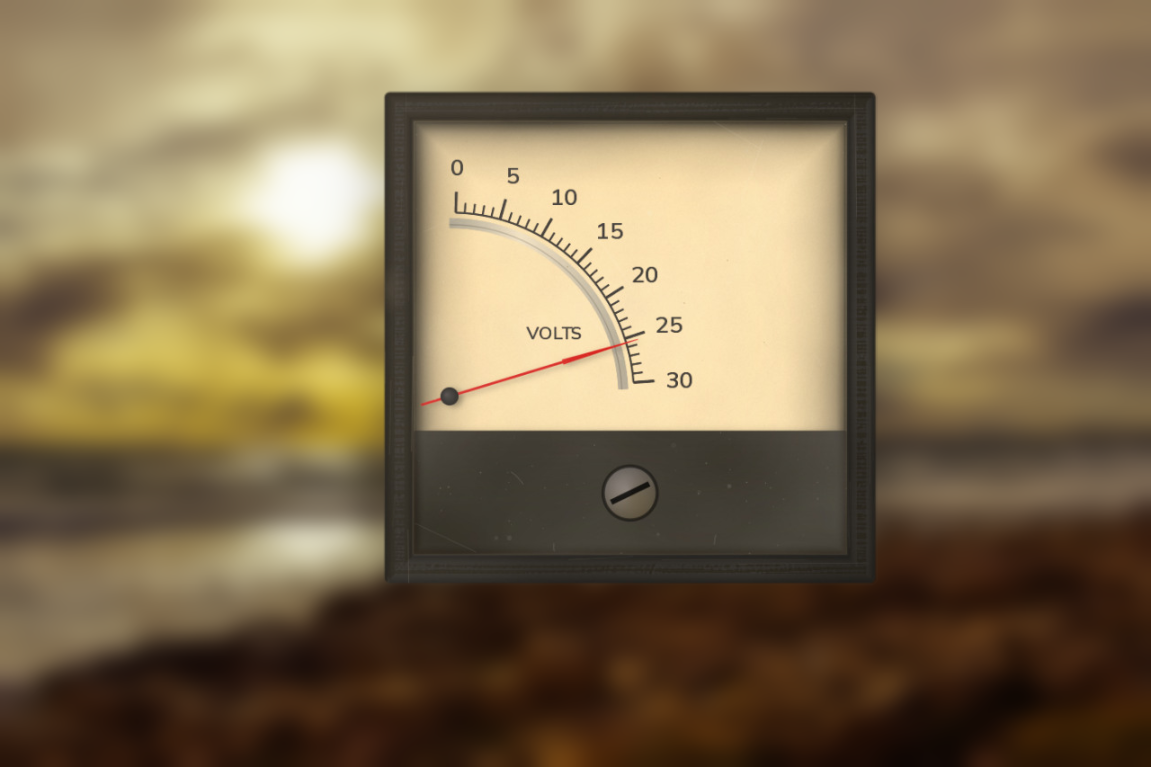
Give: 25.5 V
